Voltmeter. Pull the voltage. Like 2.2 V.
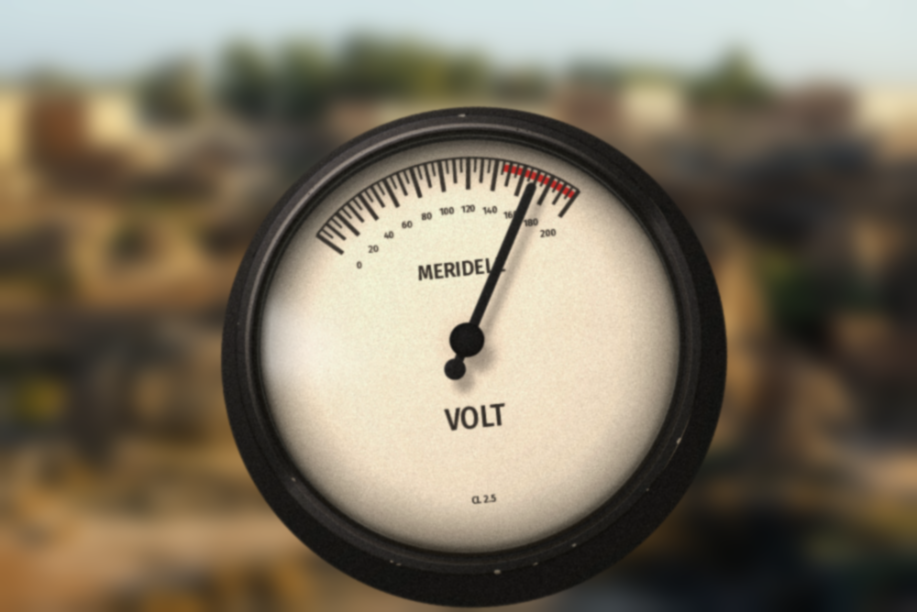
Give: 170 V
